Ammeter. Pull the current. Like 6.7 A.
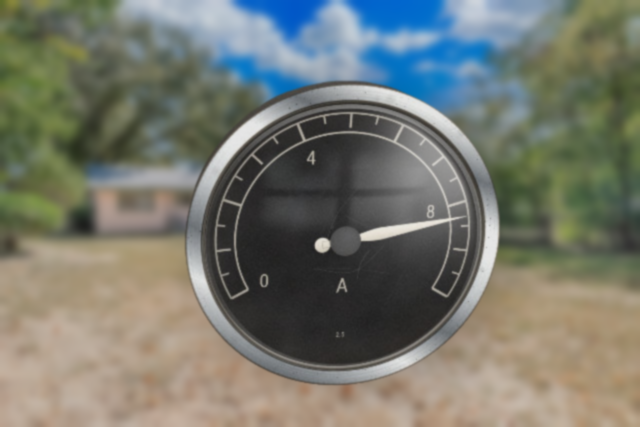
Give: 8.25 A
